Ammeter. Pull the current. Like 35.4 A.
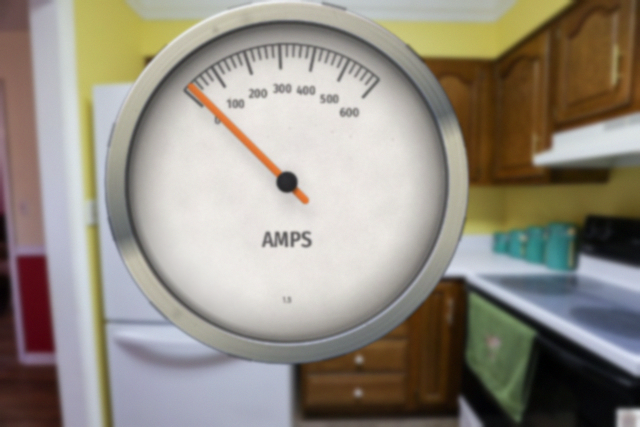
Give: 20 A
